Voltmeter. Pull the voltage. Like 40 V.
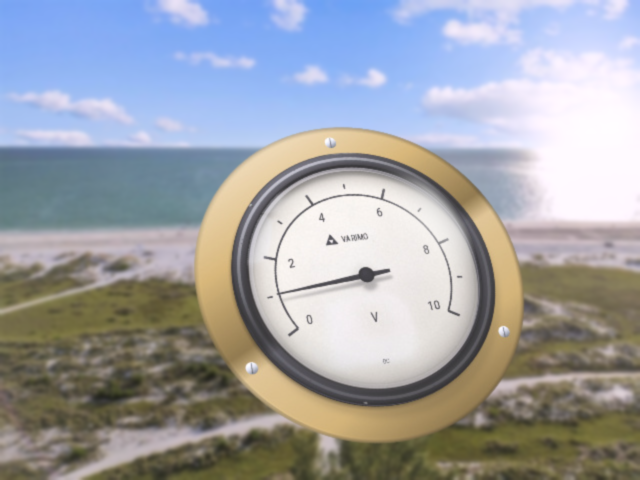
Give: 1 V
